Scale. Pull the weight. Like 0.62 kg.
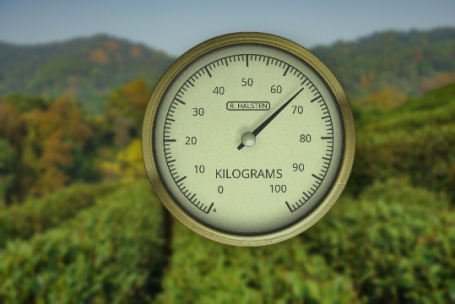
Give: 66 kg
